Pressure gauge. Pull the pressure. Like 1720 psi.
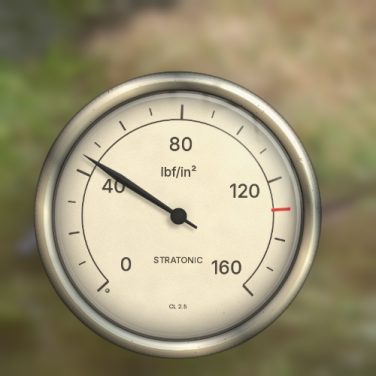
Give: 45 psi
